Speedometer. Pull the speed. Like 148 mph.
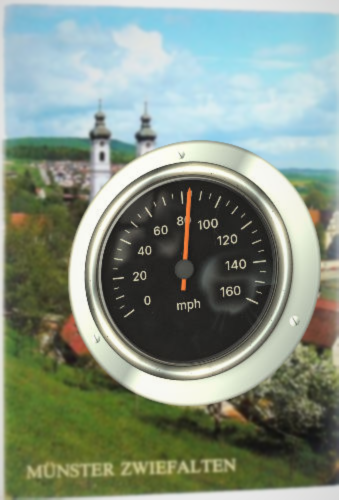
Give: 85 mph
